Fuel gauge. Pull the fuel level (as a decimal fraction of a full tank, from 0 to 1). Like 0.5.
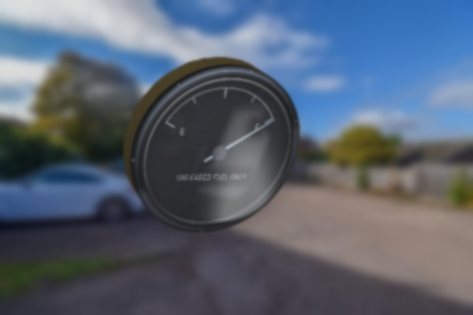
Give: 1
